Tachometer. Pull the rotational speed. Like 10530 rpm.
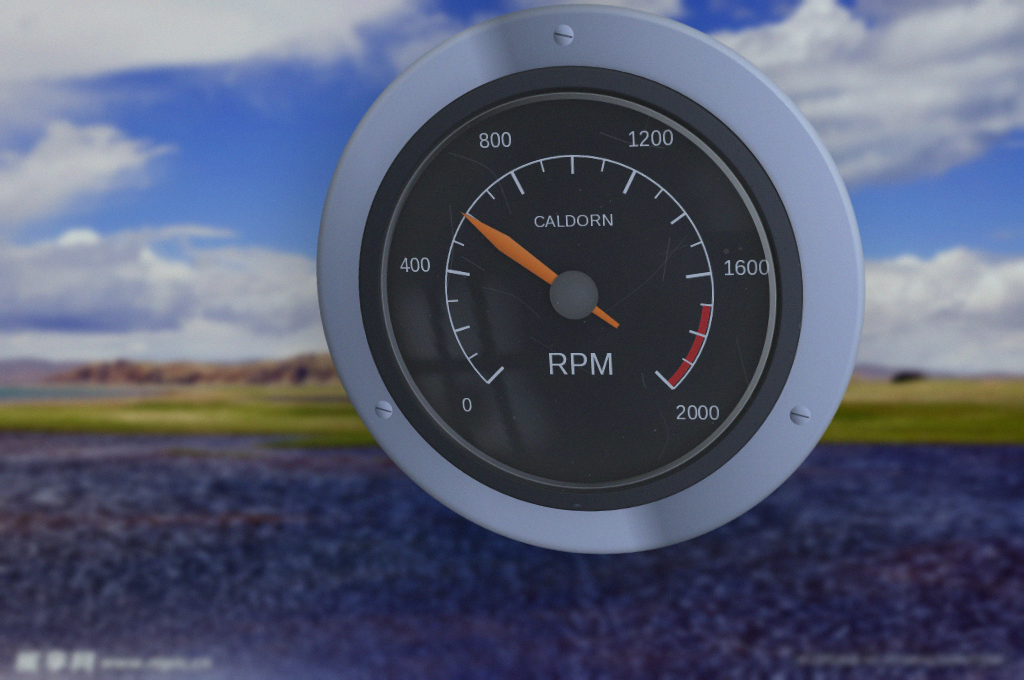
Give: 600 rpm
